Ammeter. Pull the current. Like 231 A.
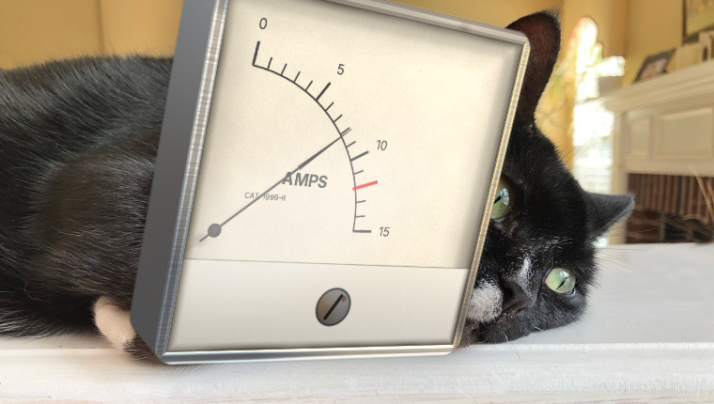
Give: 8 A
